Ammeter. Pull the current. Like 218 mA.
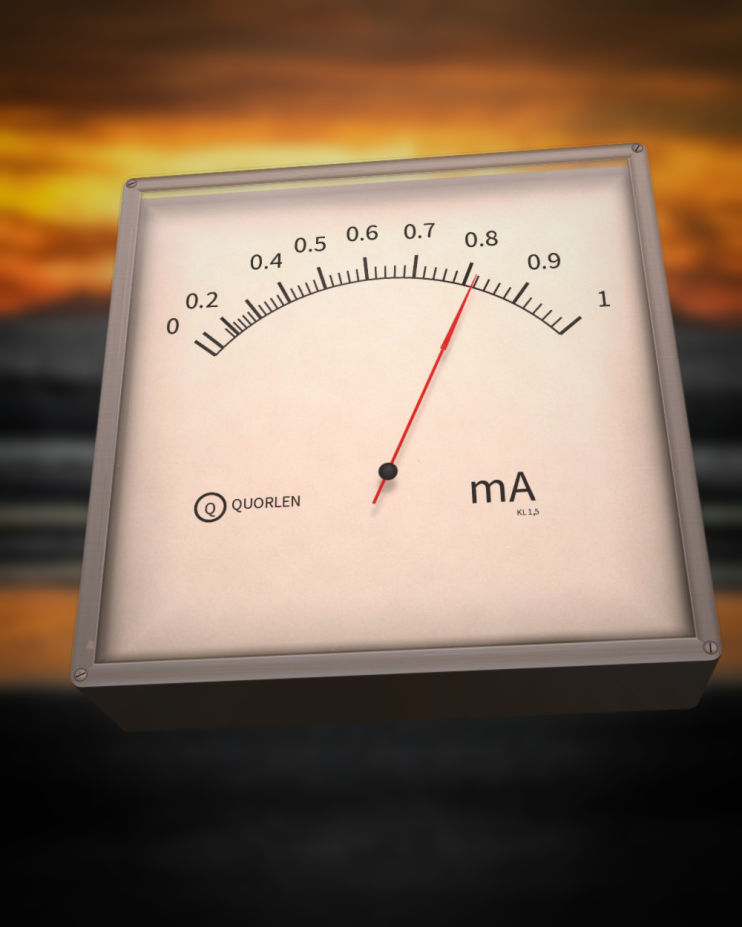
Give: 0.82 mA
